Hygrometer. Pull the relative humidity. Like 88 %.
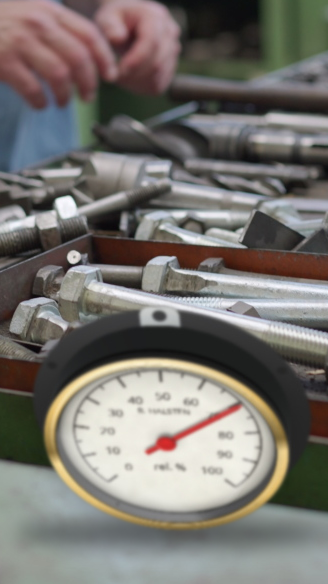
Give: 70 %
